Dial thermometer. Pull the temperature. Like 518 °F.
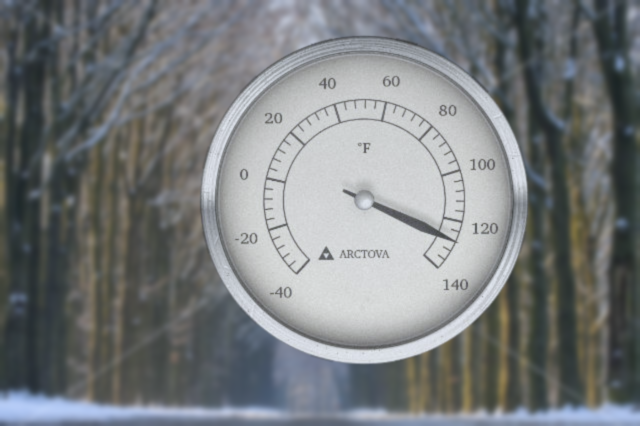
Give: 128 °F
